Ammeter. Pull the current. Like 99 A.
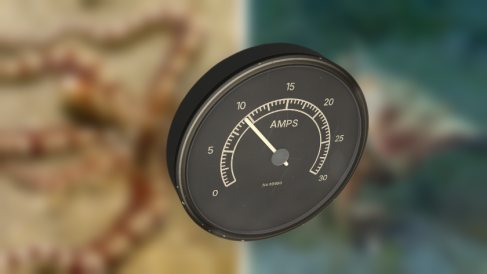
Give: 9.5 A
